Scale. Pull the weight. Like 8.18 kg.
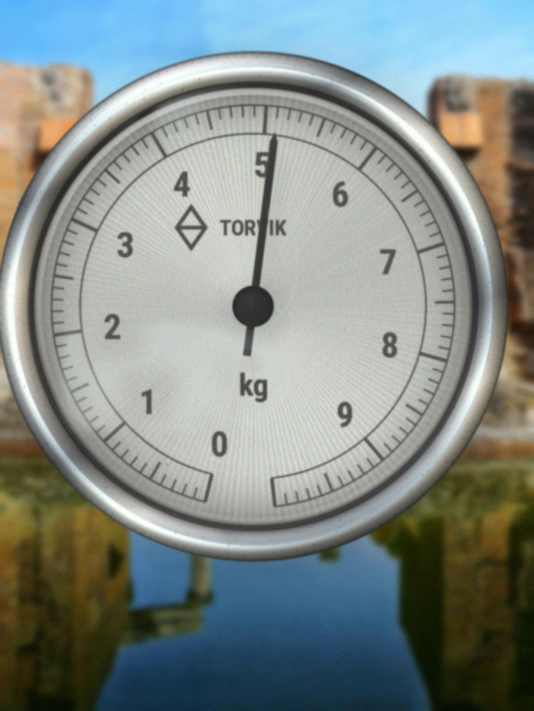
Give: 5.1 kg
